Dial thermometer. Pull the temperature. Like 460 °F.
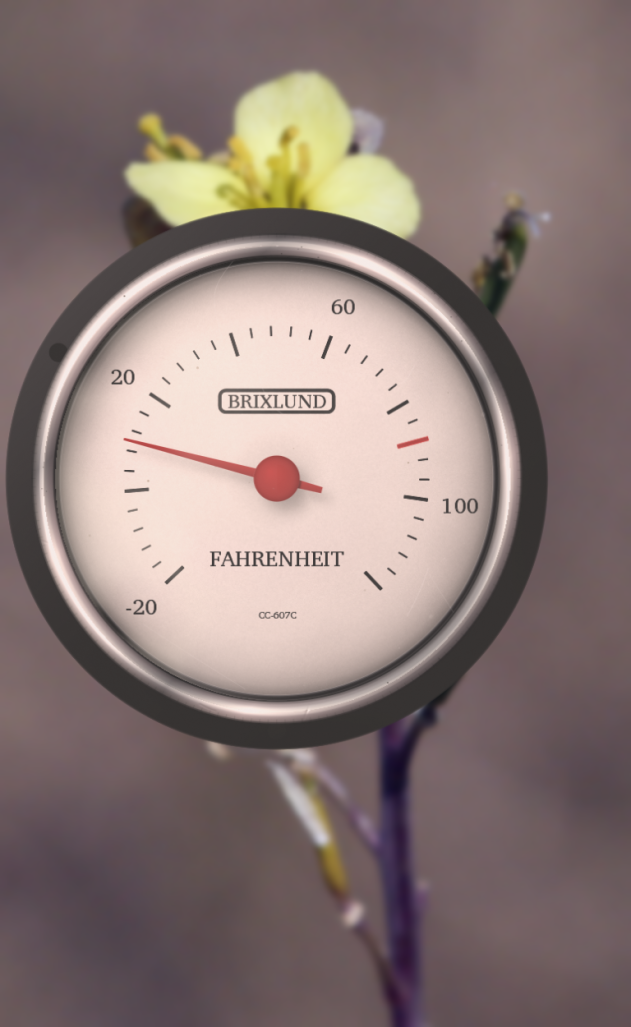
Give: 10 °F
